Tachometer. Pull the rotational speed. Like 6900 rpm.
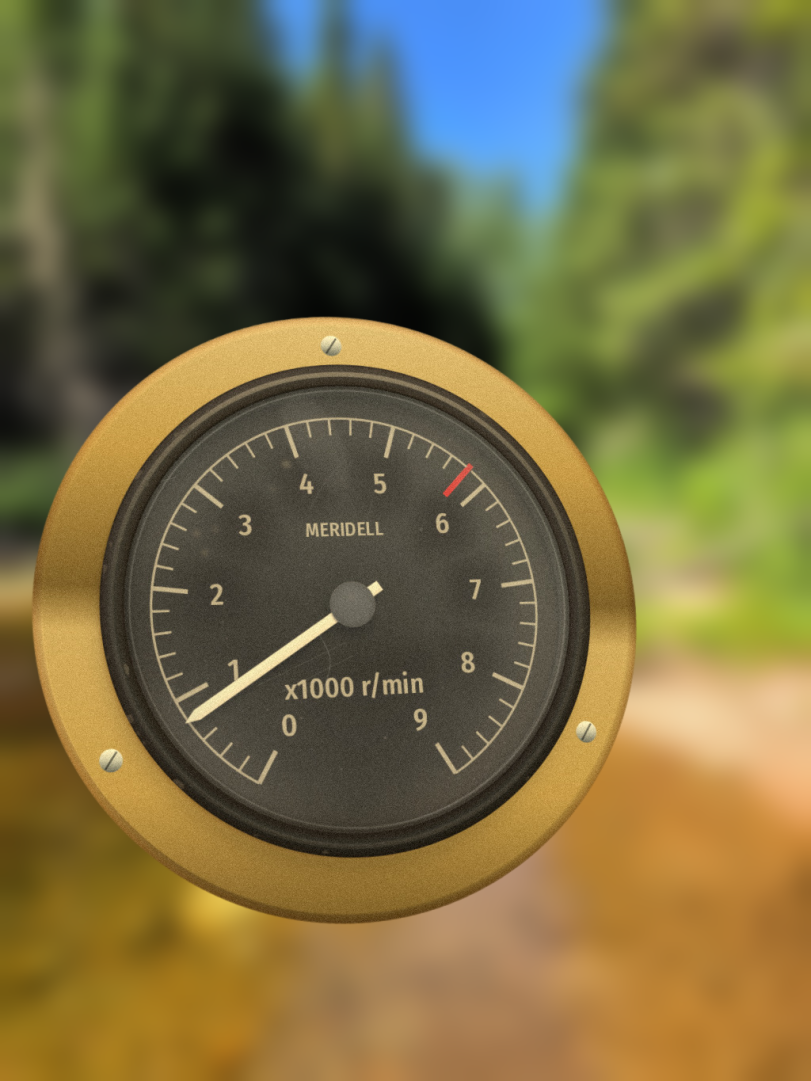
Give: 800 rpm
